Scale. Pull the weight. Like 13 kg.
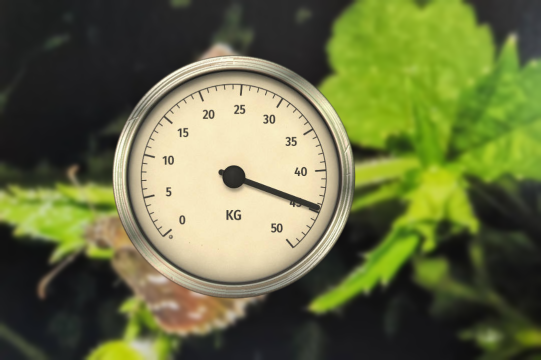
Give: 44.5 kg
